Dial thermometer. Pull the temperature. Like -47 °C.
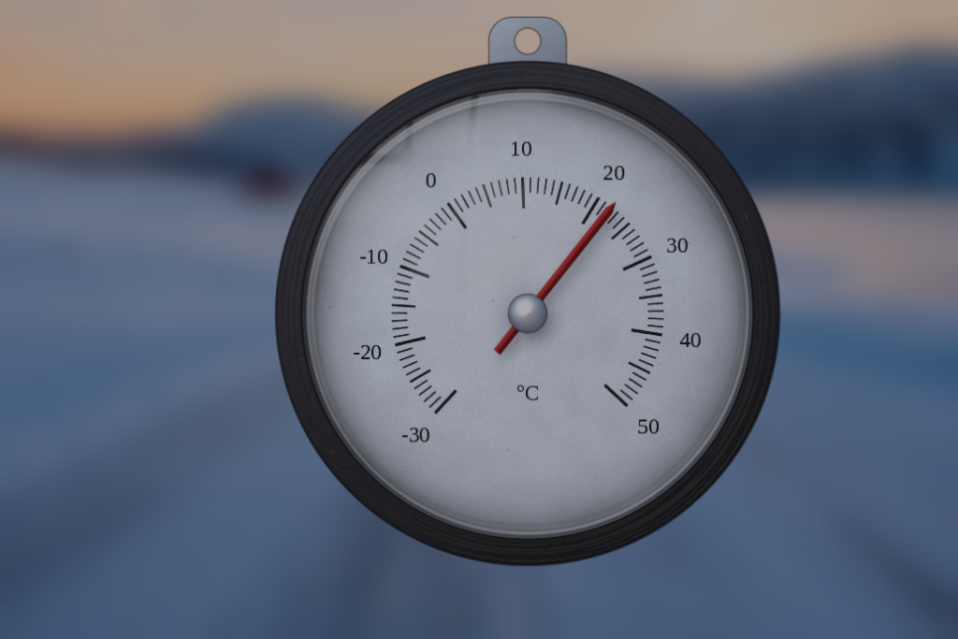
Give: 22 °C
